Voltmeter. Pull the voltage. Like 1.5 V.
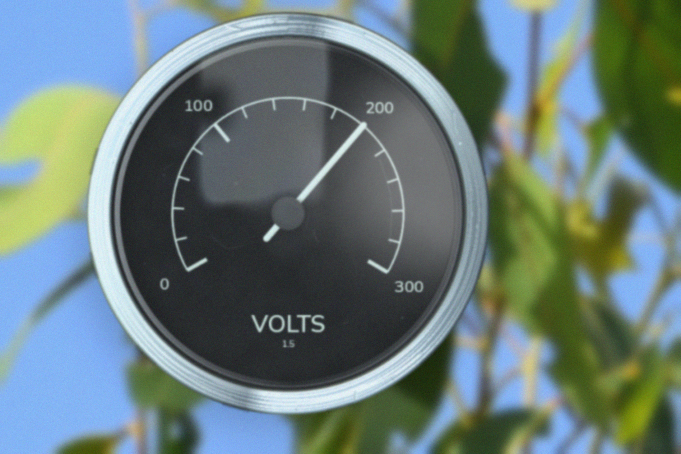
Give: 200 V
